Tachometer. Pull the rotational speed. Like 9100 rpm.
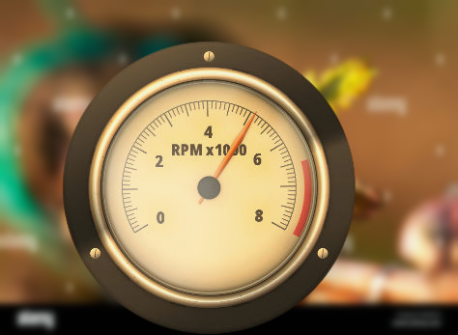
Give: 5100 rpm
